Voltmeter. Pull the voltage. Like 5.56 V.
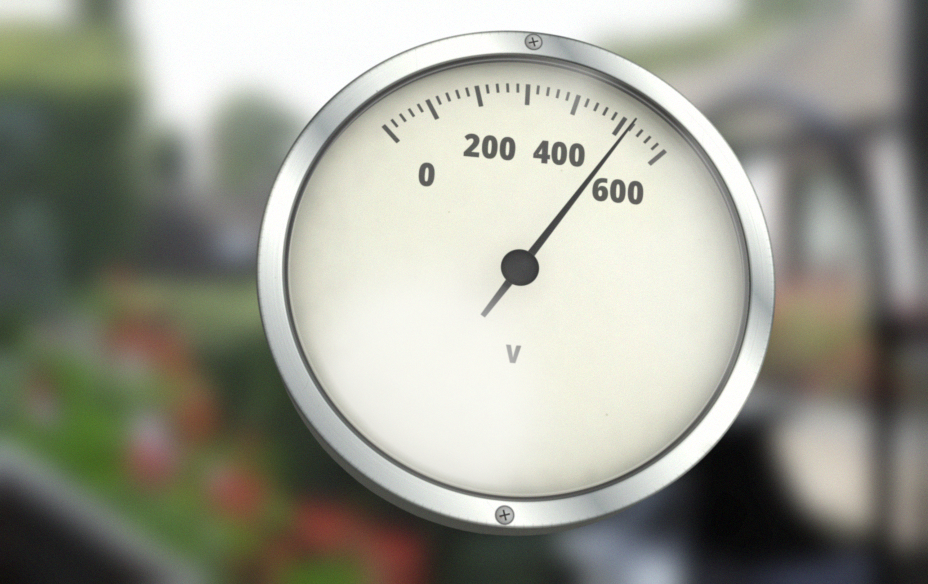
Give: 520 V
